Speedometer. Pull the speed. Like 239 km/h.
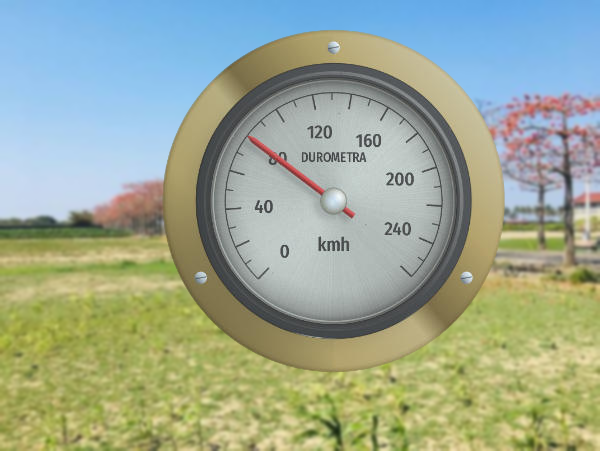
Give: 80 km/h
